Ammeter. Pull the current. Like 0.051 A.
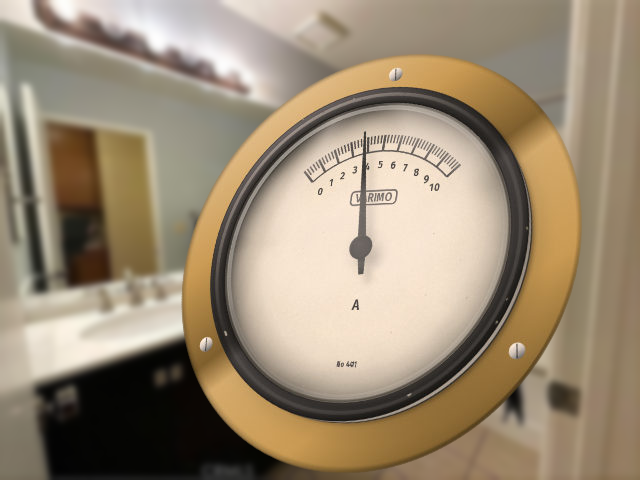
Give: 4 A
